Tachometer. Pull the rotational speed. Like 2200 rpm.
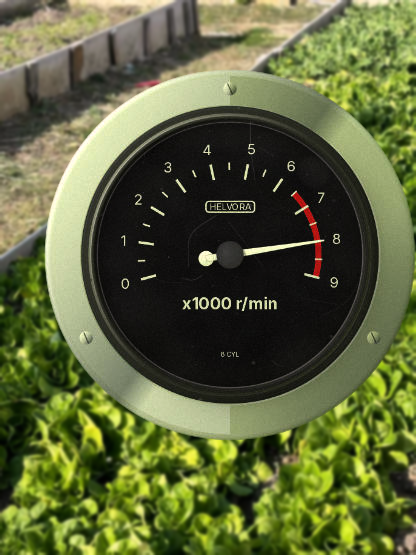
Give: 8000 rpm
